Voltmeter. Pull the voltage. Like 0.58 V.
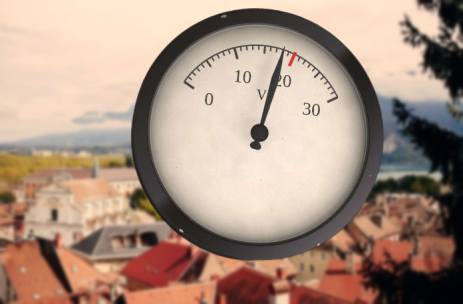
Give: 18 V
